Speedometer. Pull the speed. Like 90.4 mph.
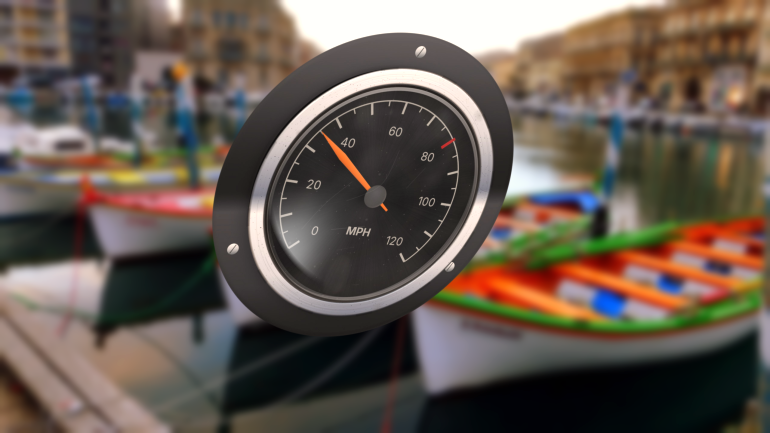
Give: 35 mph
